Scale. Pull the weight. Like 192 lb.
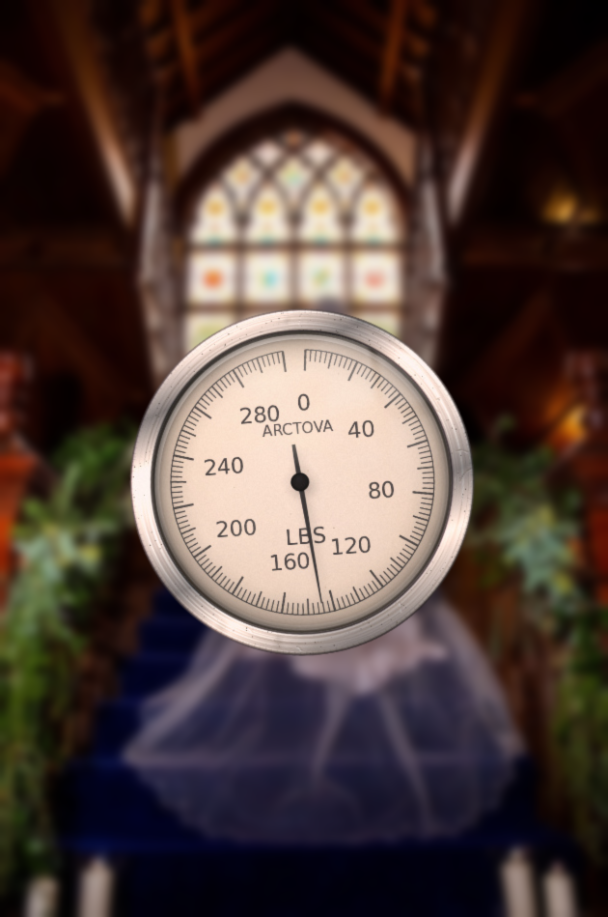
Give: 144 lb
